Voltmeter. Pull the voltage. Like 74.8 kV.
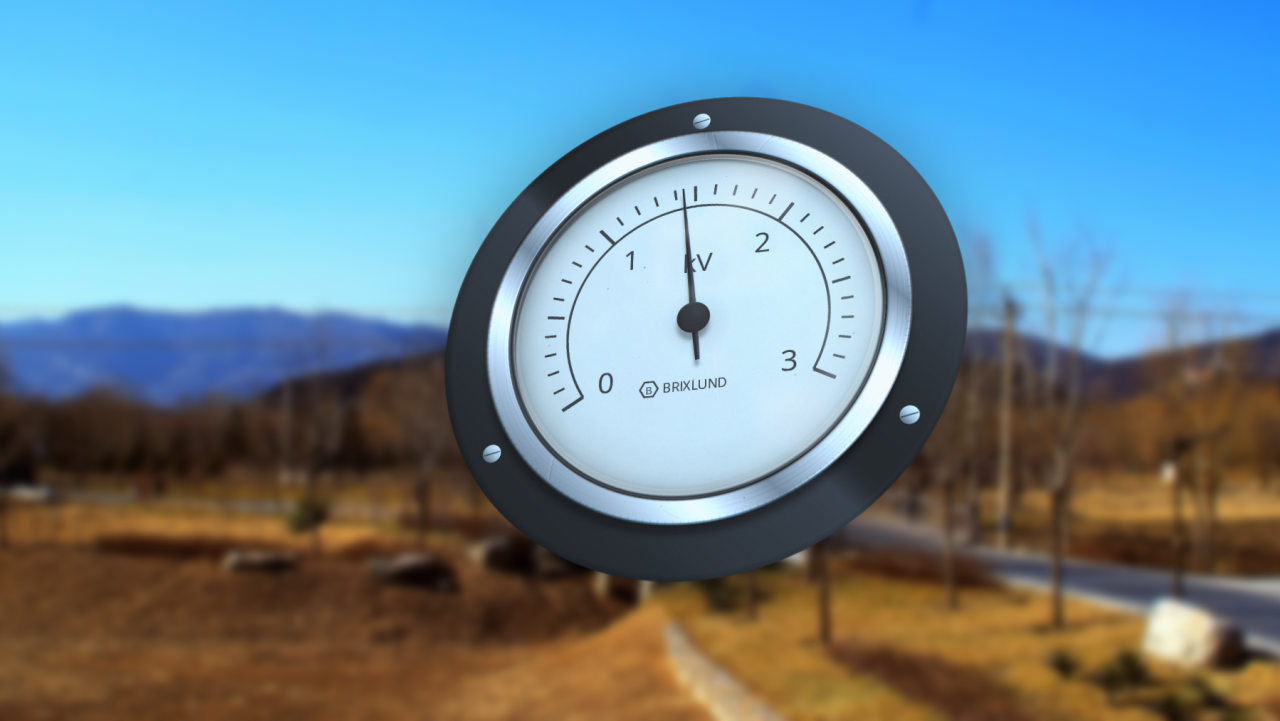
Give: 1.45 kV
